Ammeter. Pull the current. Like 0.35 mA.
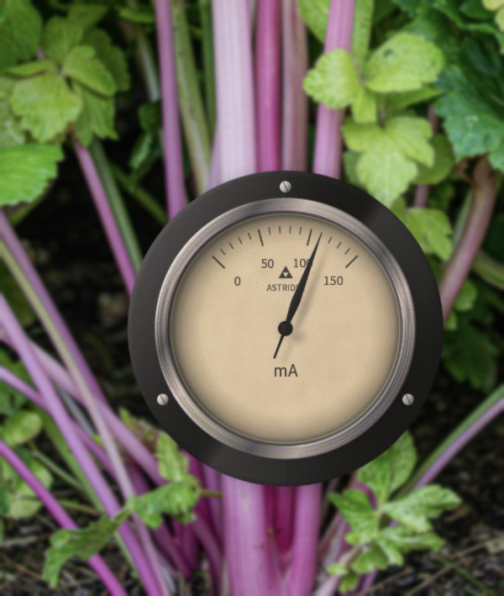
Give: 110 mA
